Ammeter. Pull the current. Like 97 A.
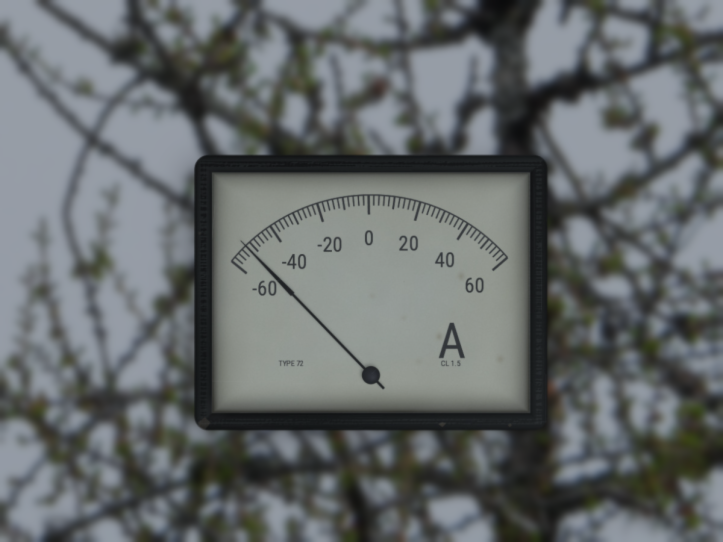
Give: -52 A
